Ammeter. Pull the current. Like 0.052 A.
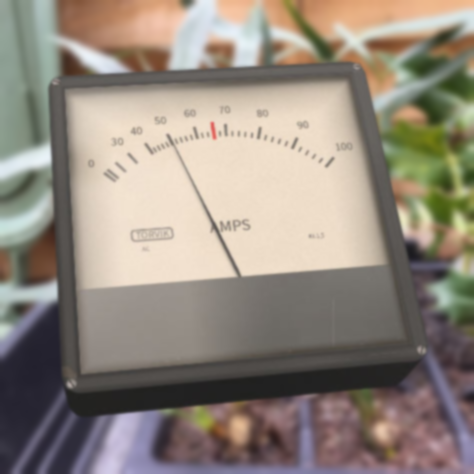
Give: 50 A
